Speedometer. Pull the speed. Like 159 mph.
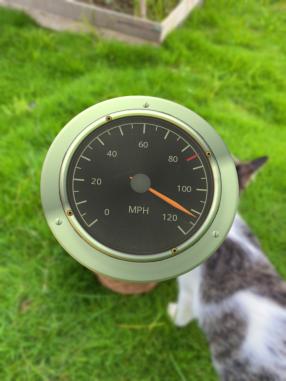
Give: 112.5 mph
